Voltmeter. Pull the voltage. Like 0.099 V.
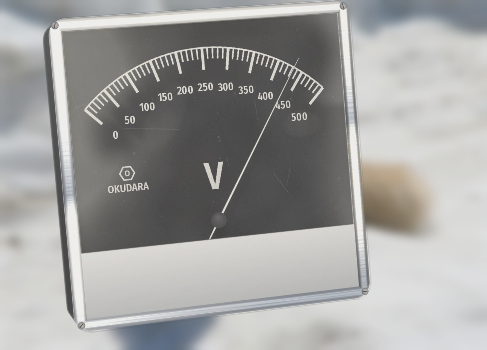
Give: 430 V
